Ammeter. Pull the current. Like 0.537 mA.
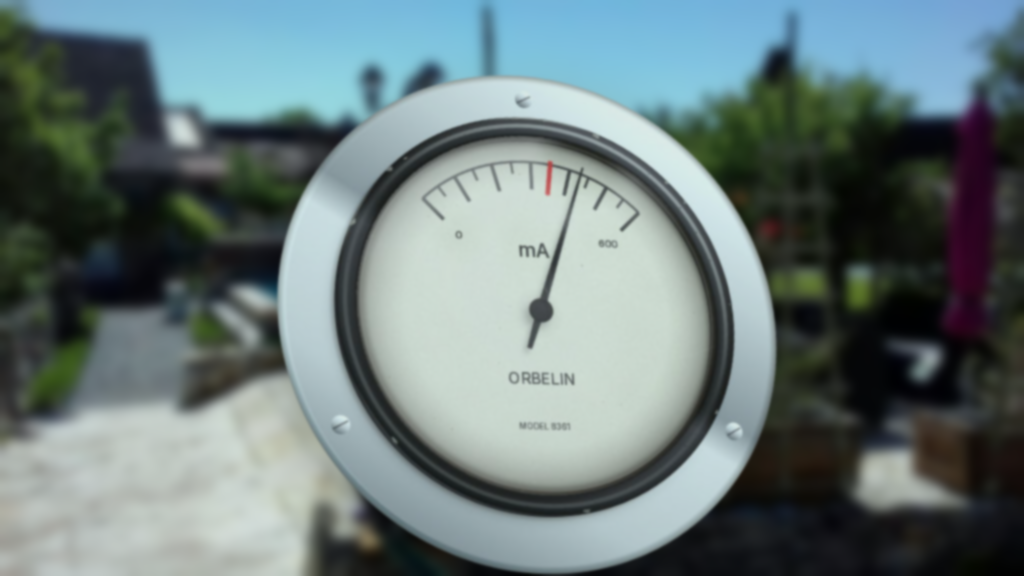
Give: 425 mA
